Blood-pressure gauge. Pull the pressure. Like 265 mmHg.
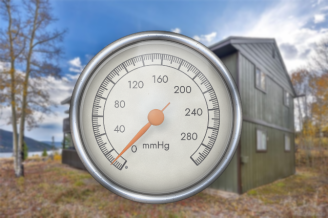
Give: 10 mmHg
